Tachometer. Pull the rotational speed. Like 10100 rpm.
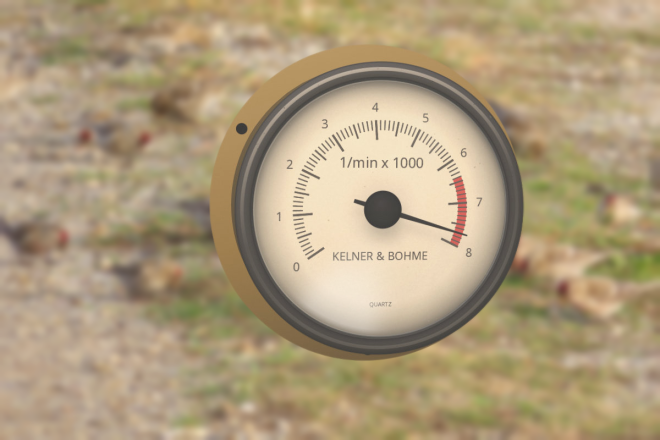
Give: 7700 rpm
